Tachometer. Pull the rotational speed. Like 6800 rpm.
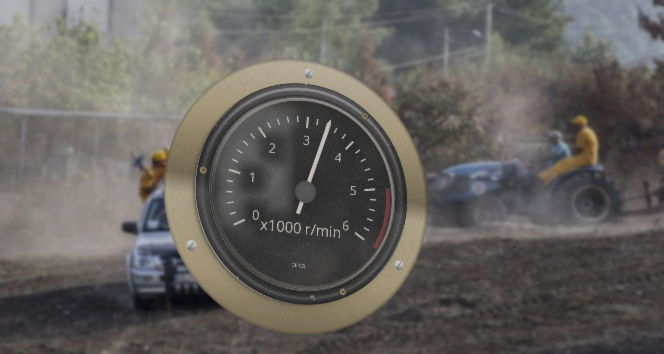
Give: 3400 rpm
